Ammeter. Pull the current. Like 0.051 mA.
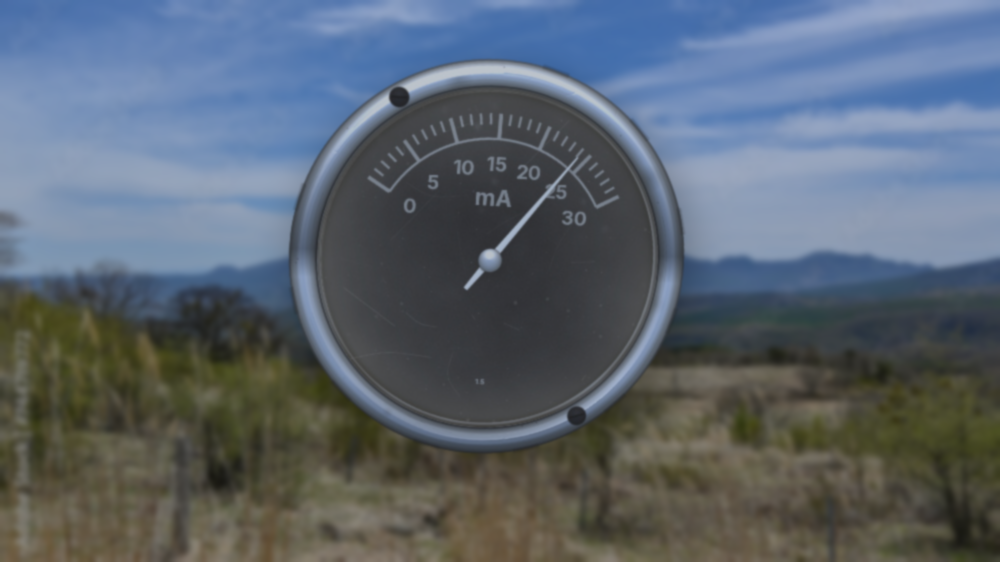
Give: 24 mA
